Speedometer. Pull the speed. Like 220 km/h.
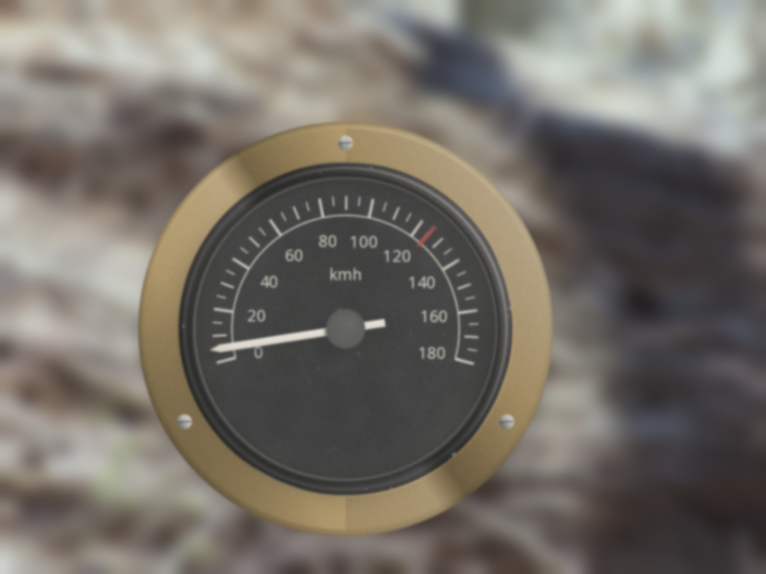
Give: 5 km/h
